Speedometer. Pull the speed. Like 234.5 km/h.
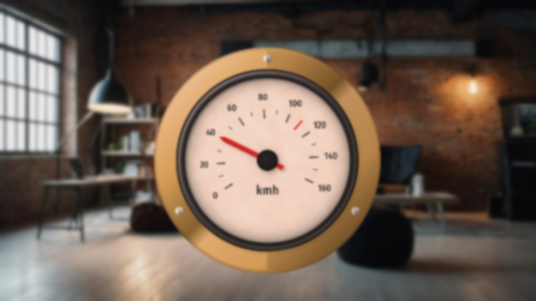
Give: 40 km/h
